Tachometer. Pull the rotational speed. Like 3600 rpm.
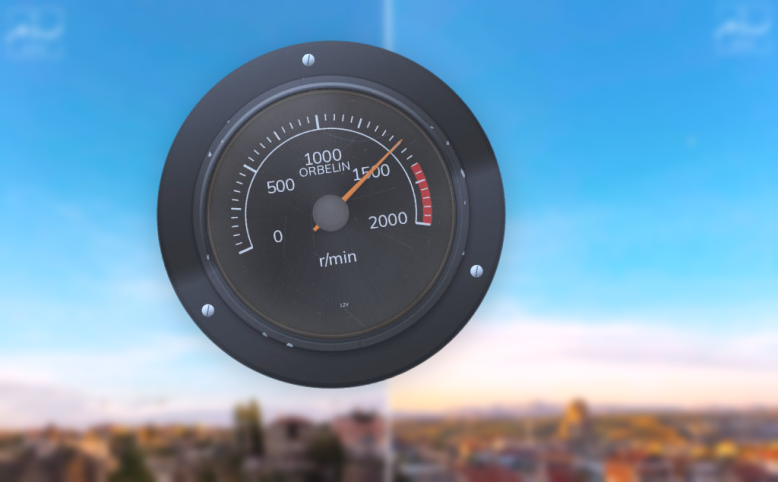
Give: 1500 rpm
